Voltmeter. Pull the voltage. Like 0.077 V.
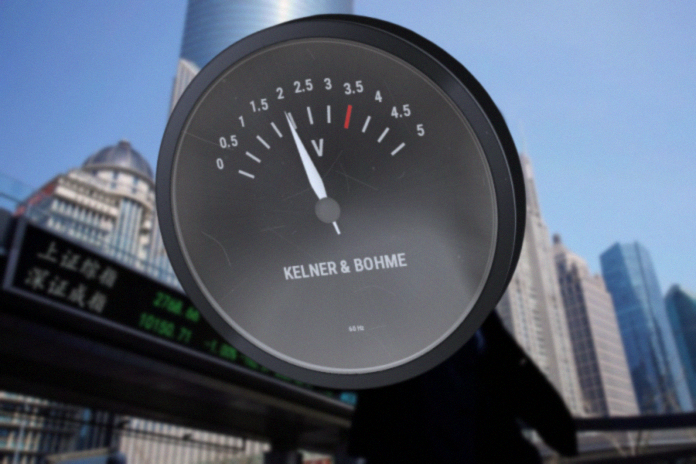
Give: 2 V
